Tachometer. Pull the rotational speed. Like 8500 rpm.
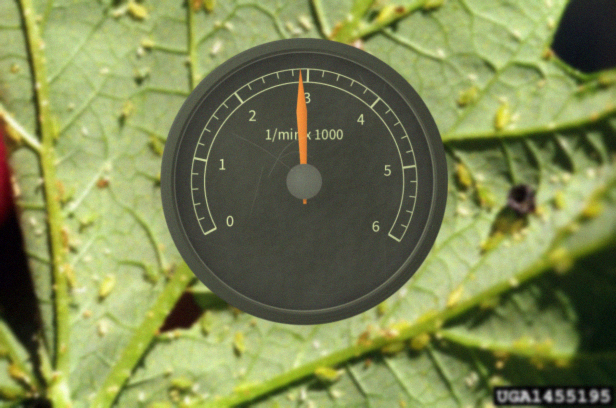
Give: 2900 rpm
